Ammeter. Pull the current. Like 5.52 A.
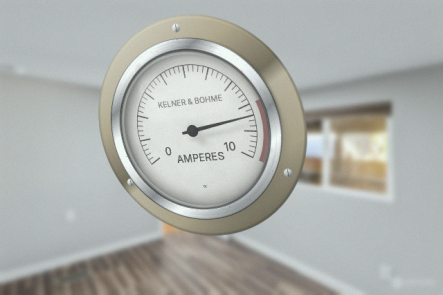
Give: 8.4 A
